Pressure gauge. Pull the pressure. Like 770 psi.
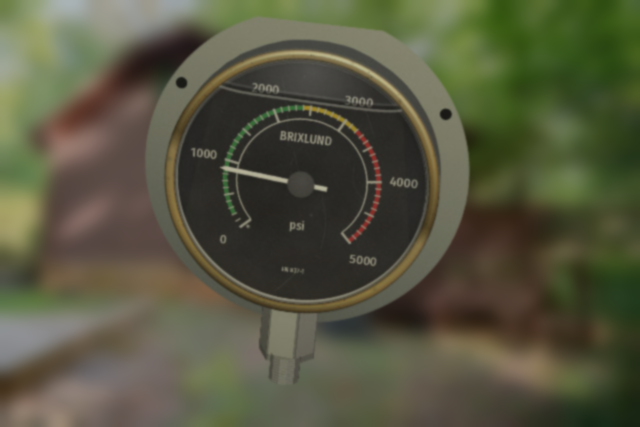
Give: 900 psi
